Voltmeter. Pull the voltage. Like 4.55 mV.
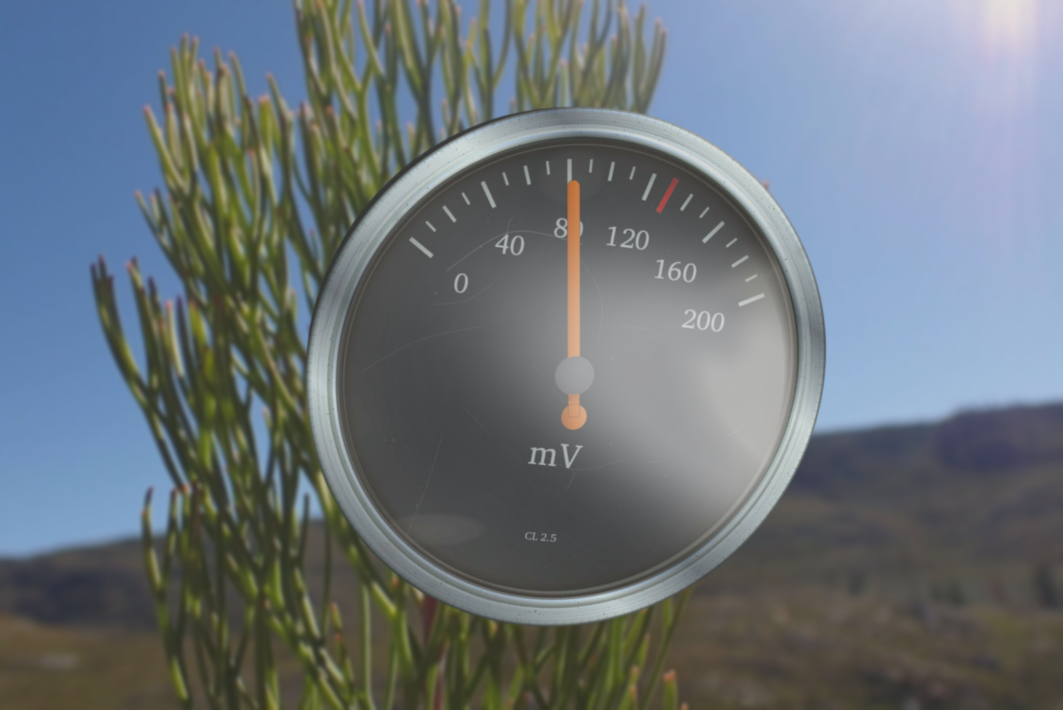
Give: 80 mV
